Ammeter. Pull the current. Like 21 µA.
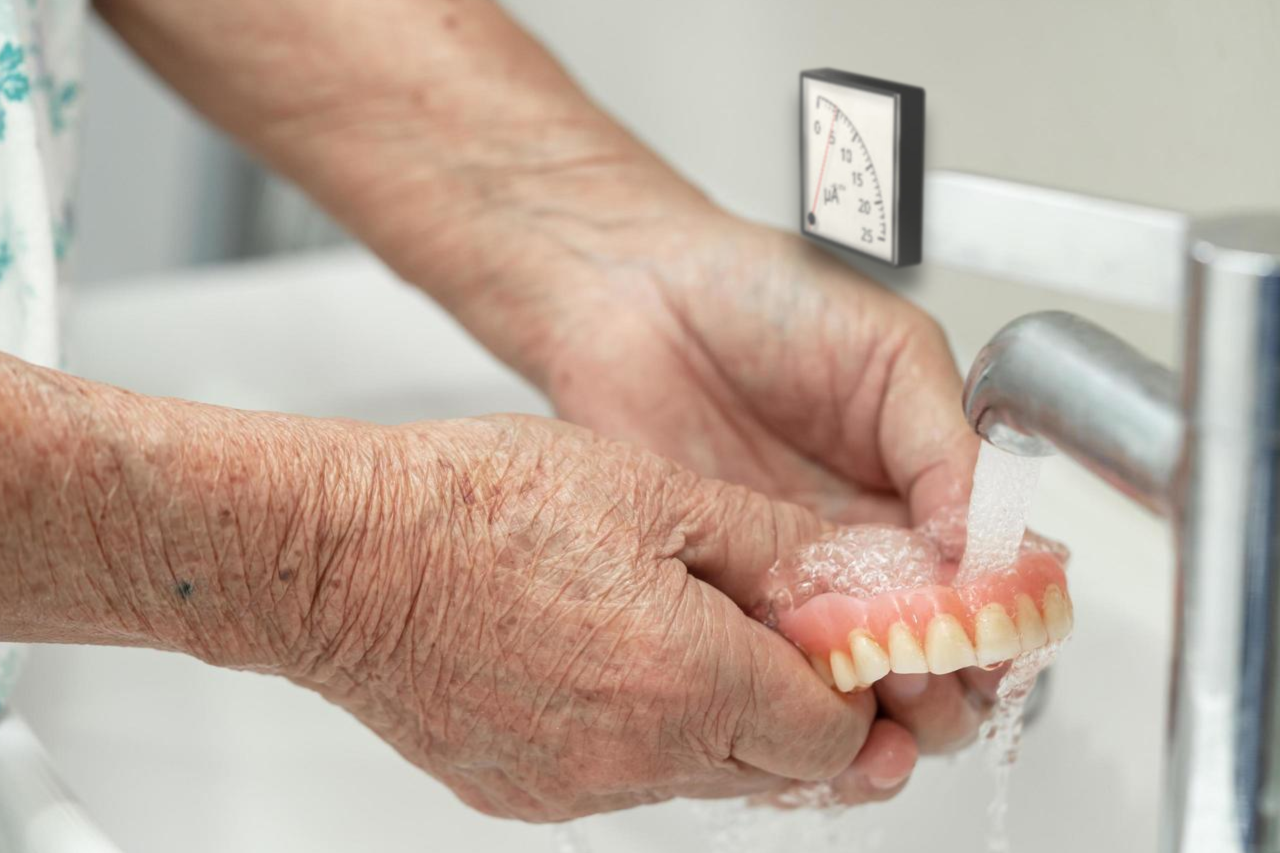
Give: 5 µA
